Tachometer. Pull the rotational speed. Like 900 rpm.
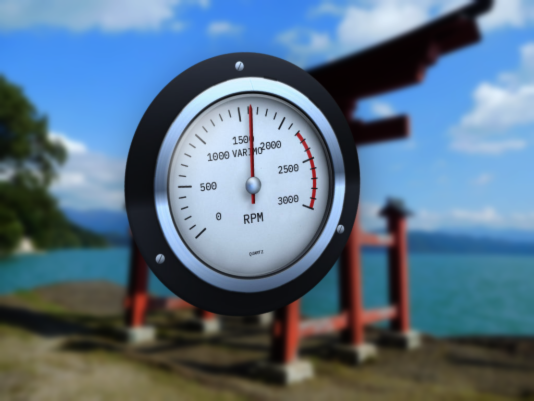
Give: 1600 rpm
